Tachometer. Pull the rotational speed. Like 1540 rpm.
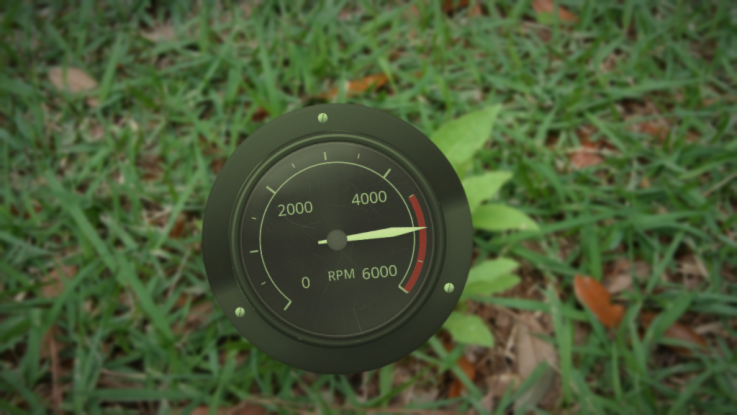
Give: 5000 rpm
